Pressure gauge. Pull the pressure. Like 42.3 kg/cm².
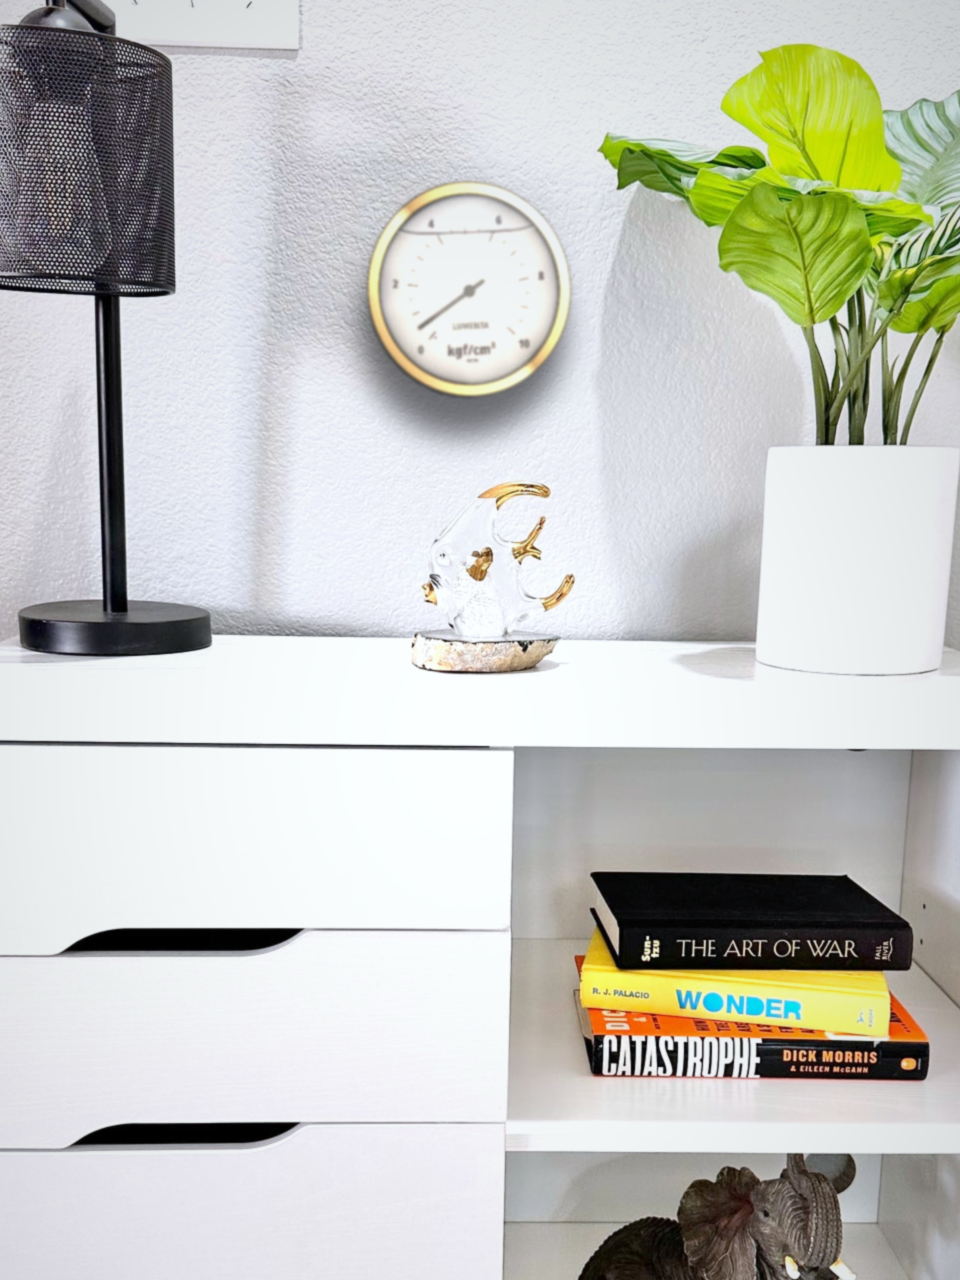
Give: 0.5 kg/cm²
